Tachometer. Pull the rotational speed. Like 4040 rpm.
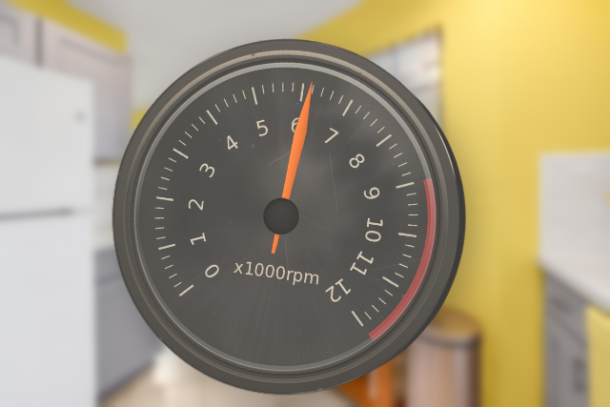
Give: 6200 rpm
